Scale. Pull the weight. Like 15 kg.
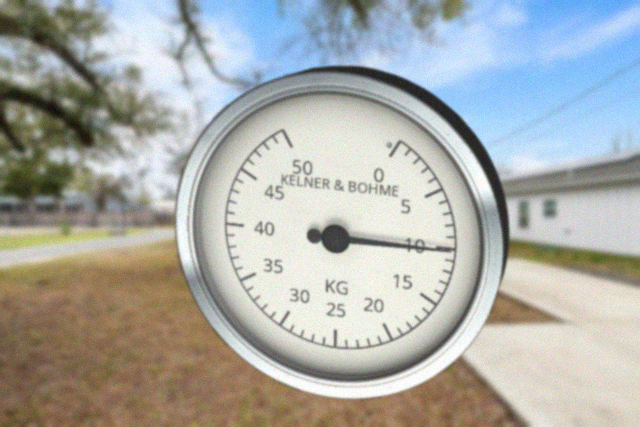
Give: 10 kg
